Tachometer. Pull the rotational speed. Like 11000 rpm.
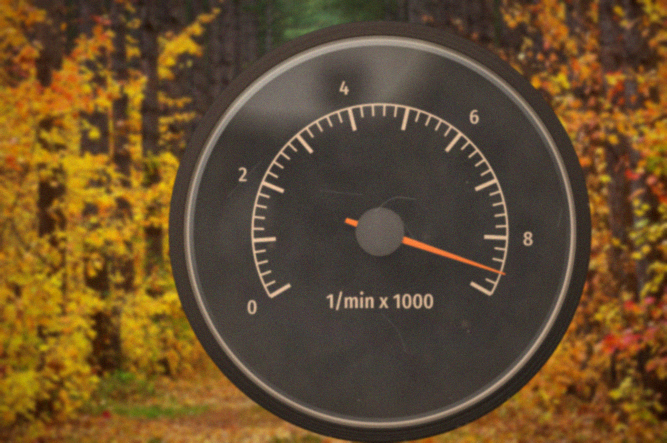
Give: 8600 rpm
